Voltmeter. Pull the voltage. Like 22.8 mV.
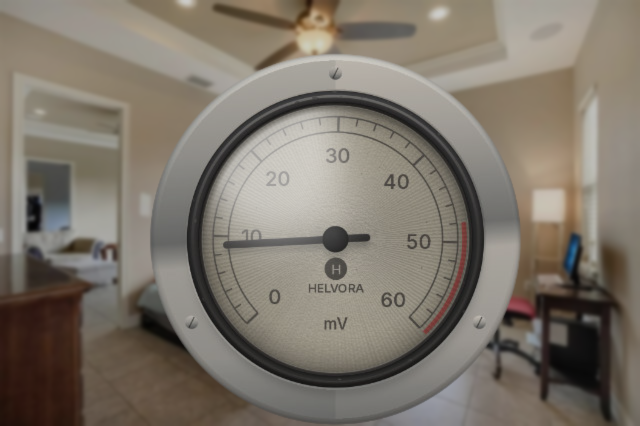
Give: 9 mV
